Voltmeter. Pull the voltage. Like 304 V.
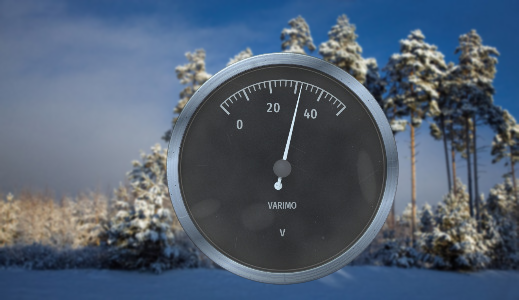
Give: 32 V
